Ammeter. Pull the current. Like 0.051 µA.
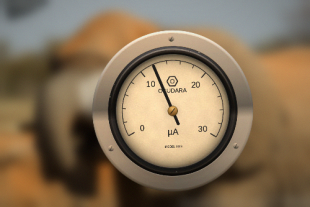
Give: 12 µA
